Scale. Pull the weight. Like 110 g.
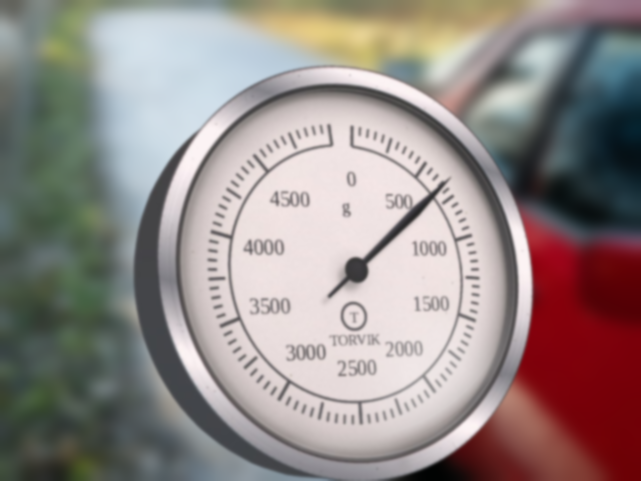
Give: 650 g
